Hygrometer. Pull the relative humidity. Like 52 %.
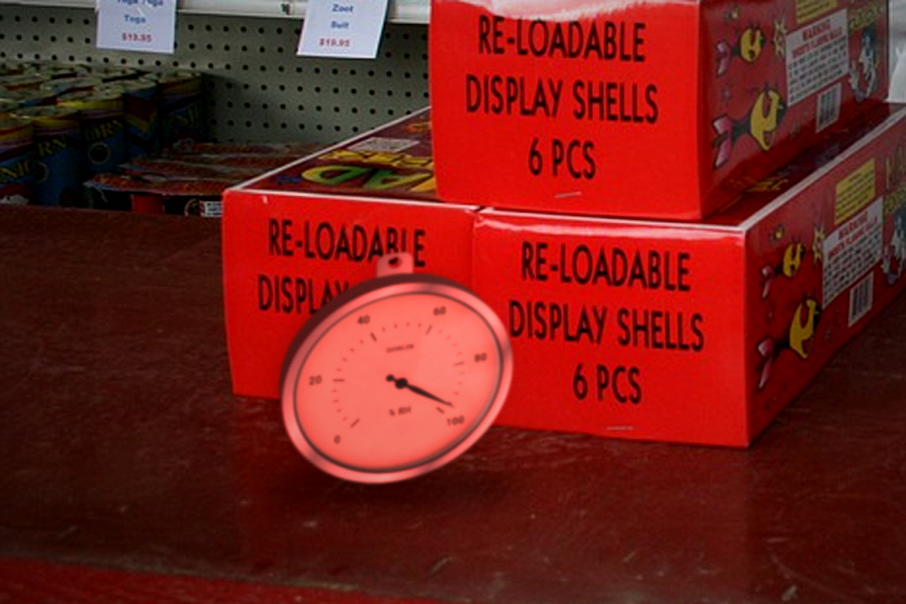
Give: 96 %
